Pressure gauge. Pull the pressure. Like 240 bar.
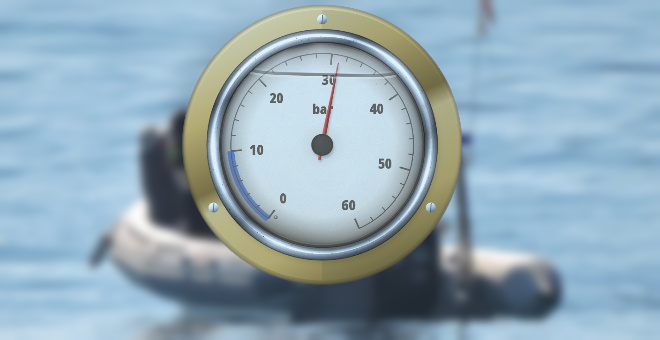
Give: 31 bar
